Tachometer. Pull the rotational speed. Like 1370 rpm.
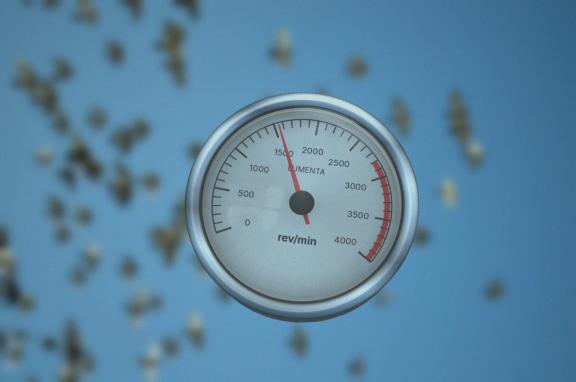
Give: 1550 rpm
